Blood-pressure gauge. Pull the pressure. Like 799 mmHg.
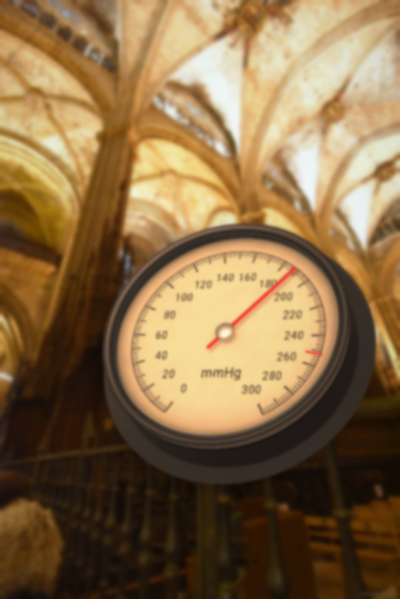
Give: 190 mmHg
